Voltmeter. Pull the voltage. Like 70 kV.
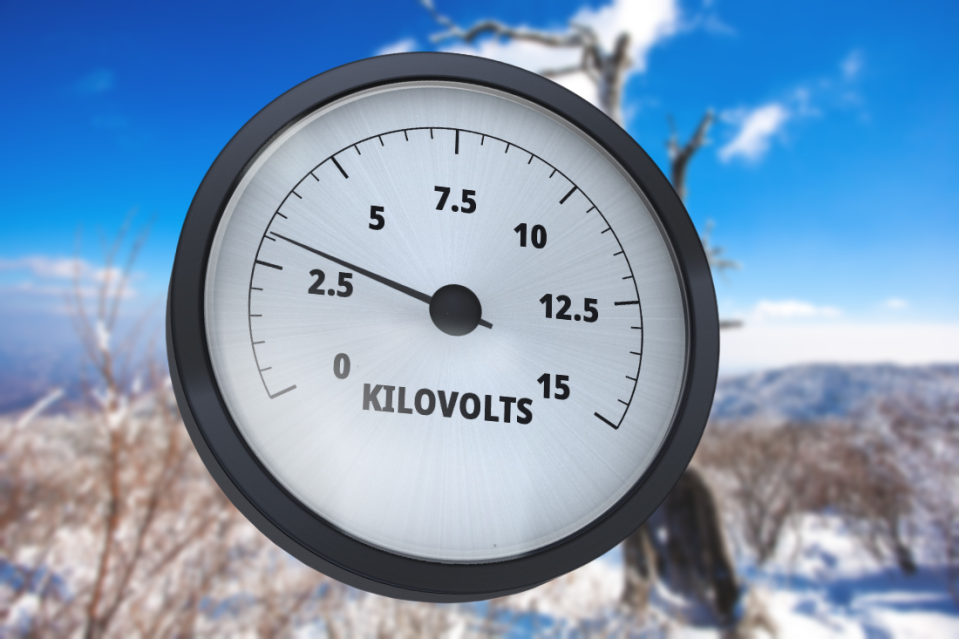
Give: 3 kV
